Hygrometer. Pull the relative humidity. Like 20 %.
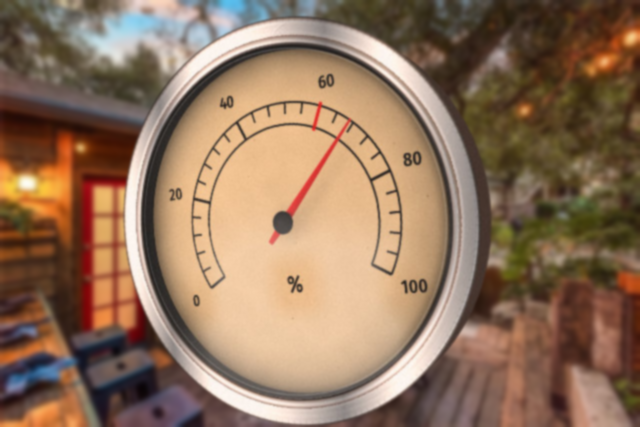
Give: 68 %
